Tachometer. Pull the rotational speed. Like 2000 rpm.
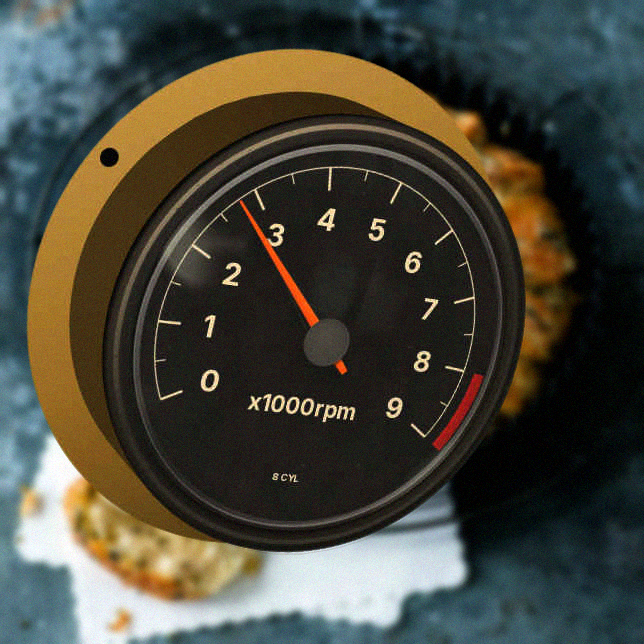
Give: 2750 rpm
